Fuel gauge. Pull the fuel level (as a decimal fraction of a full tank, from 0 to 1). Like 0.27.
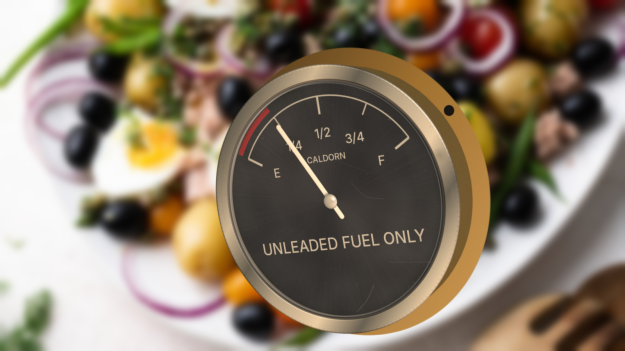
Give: 0.25
